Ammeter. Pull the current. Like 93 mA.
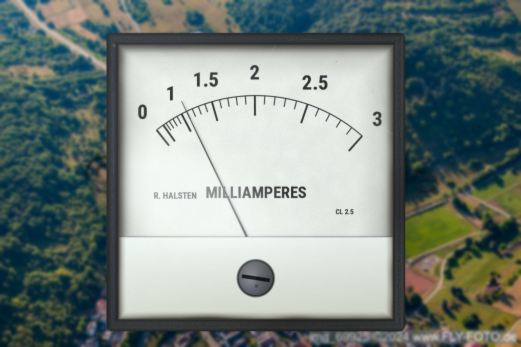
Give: 1.1 mA
